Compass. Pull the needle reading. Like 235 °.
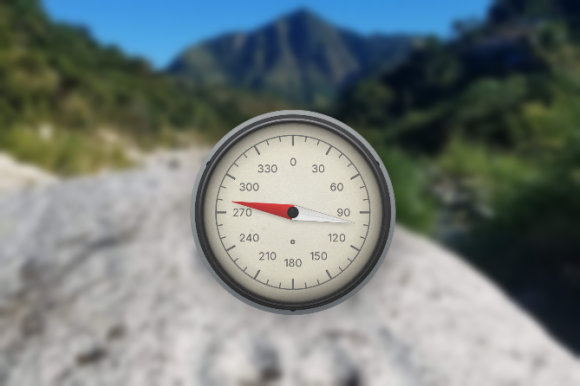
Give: 280 °
